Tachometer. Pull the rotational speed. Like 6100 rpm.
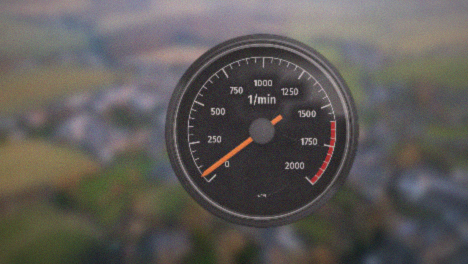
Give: 50 rpm
